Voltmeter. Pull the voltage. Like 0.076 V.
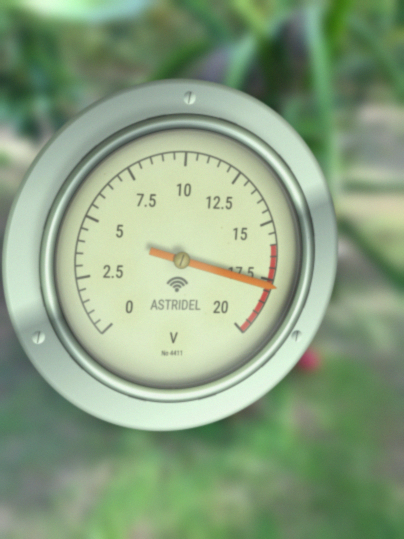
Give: 17.75 V
